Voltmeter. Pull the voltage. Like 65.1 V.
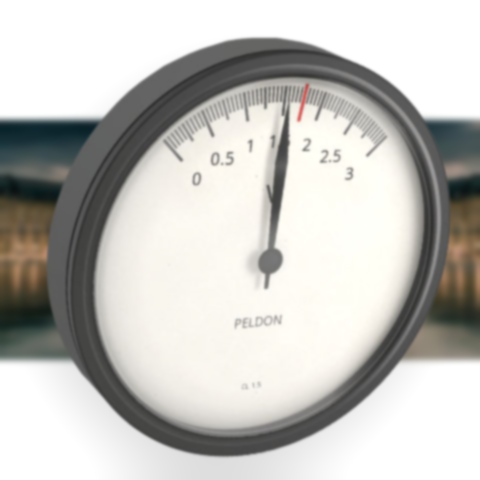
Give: 1.5 V
